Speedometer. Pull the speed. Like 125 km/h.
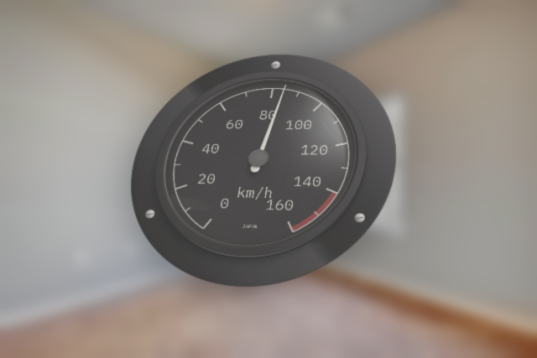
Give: 85 km/h
